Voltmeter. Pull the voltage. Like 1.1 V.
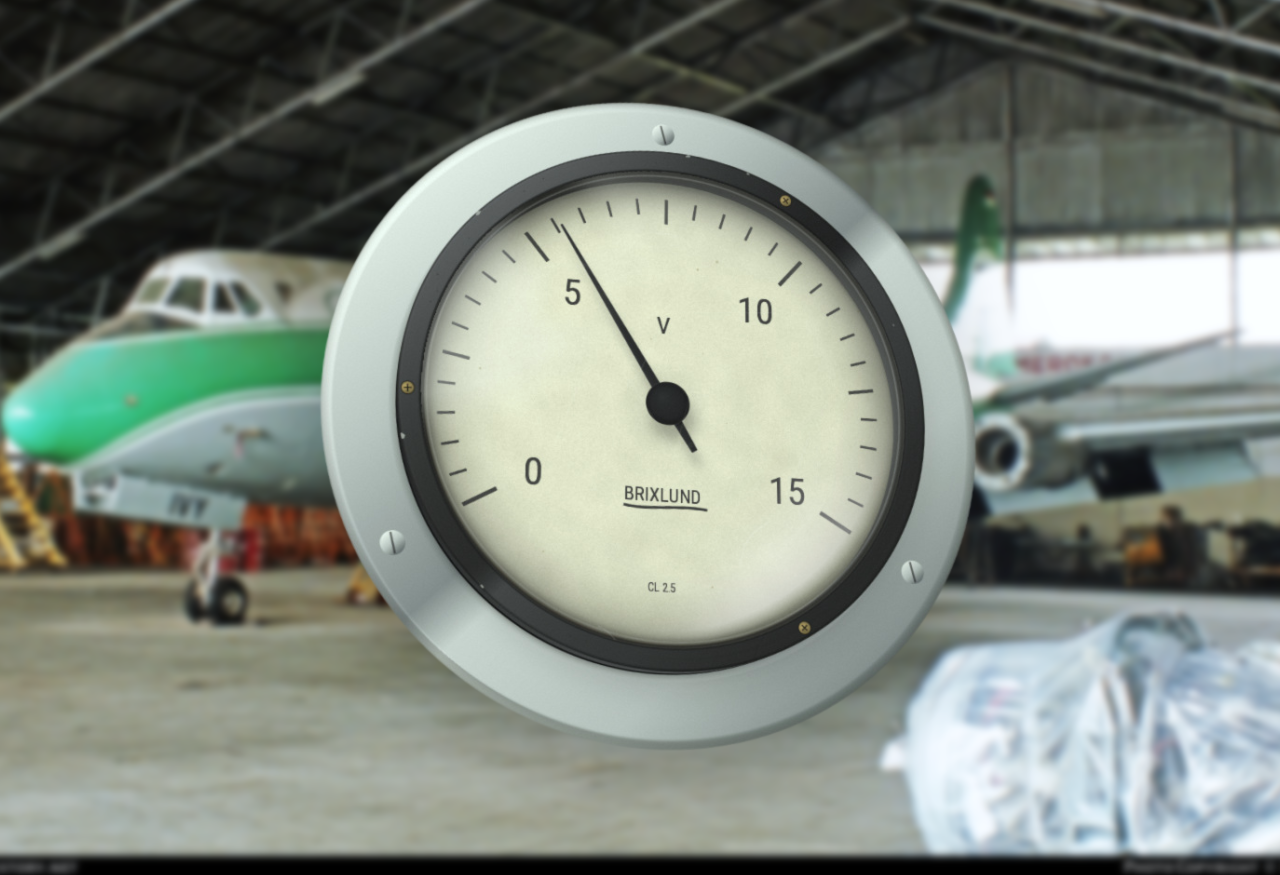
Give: 5.5 V
